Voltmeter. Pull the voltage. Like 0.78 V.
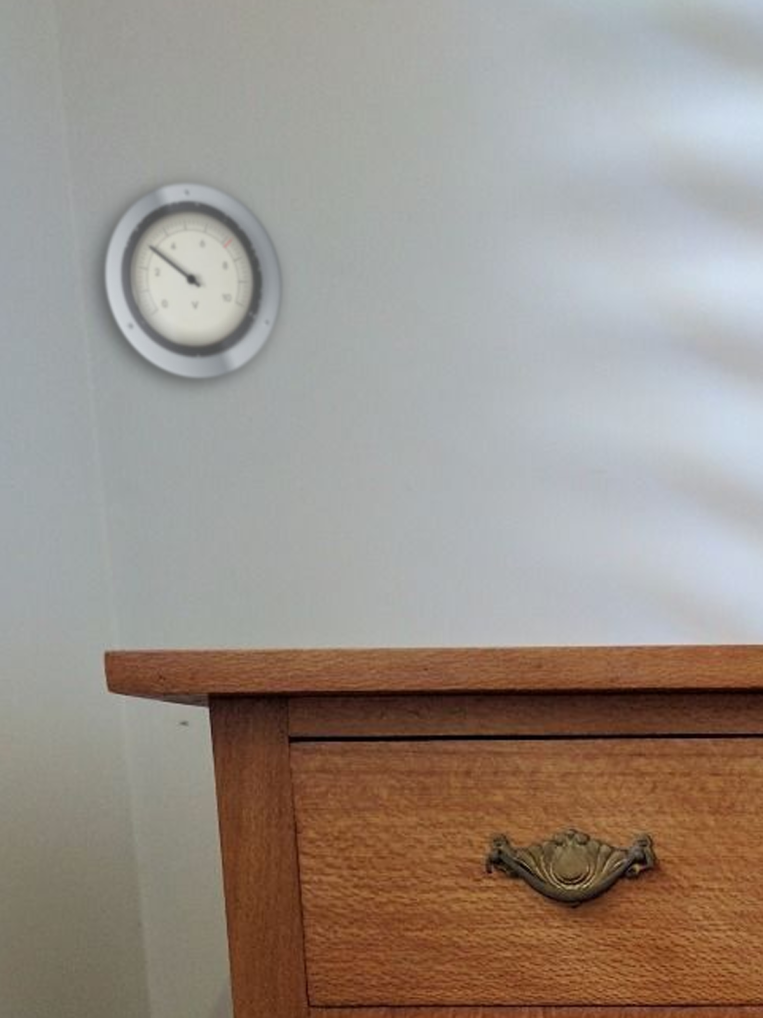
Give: 3 V
